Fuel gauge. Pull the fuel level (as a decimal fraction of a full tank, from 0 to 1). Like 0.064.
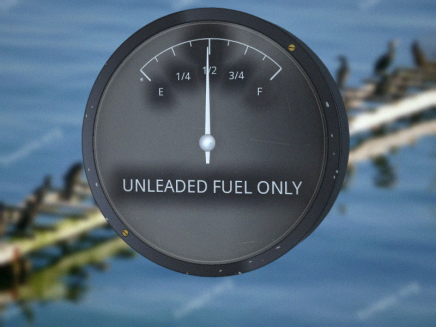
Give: 0.5
